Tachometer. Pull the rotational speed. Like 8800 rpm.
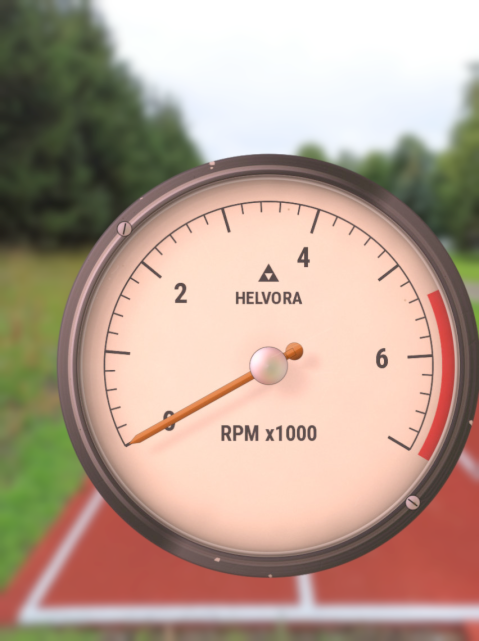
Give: 0 rpm
